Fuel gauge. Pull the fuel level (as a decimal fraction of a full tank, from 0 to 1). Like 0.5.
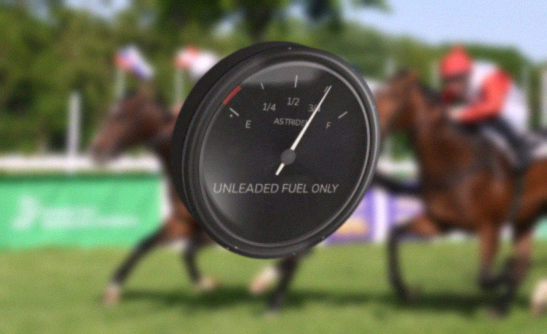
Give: 0.75
